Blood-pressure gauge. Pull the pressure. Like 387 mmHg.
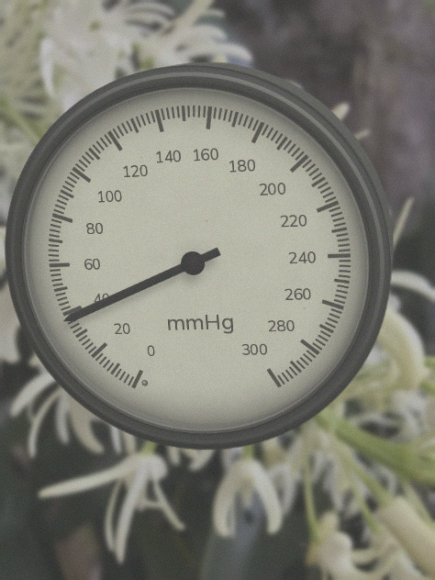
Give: 38 mmHg
